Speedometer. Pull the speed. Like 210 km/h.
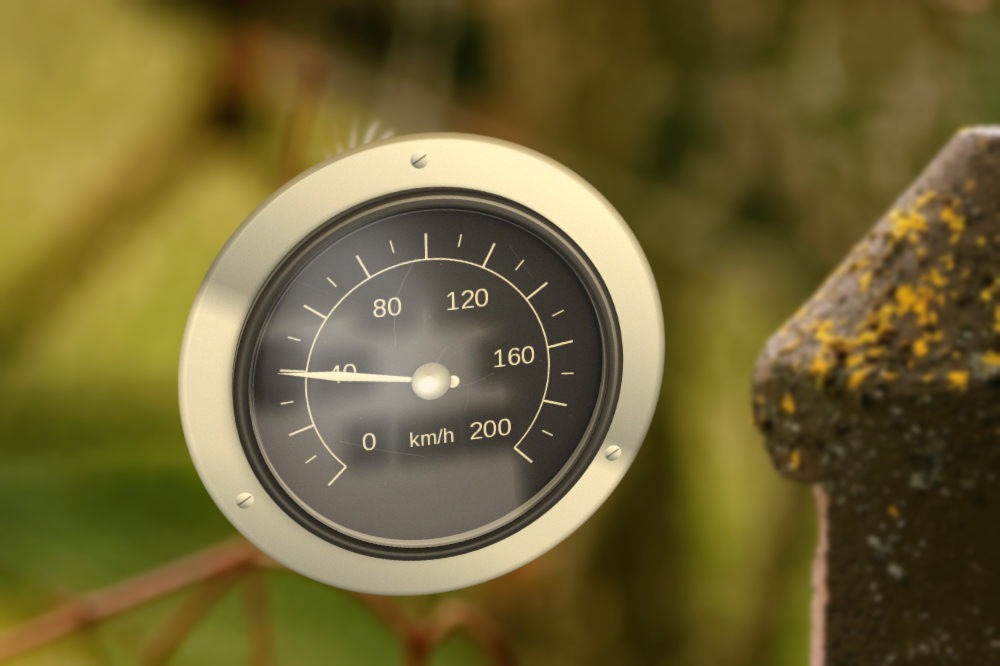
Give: 40 km/h
